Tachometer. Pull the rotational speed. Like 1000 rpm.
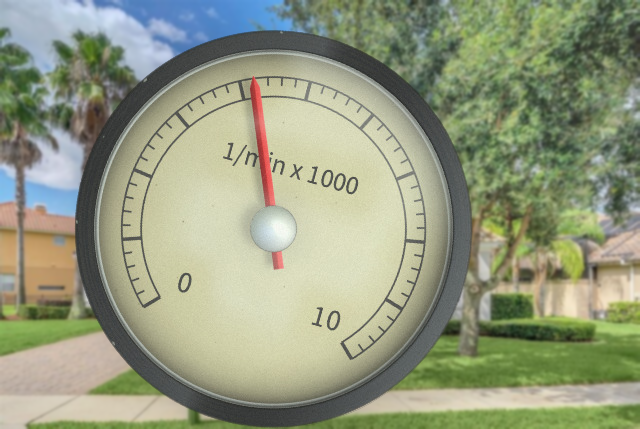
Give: 4200 rpm
